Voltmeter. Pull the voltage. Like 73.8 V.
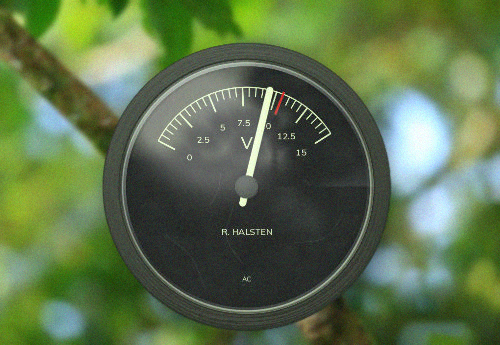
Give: 9.5 V
